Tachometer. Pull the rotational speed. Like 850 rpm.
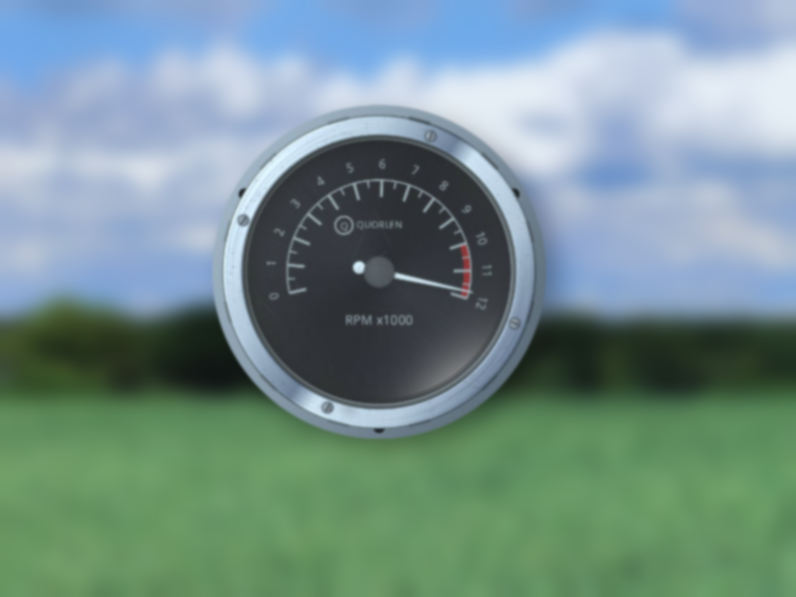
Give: 11750 rpm
